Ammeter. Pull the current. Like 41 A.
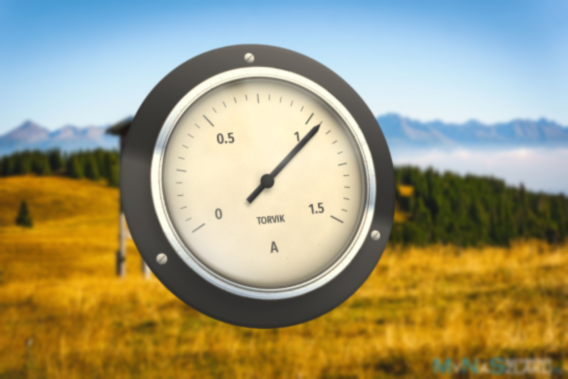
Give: 1.05 A
